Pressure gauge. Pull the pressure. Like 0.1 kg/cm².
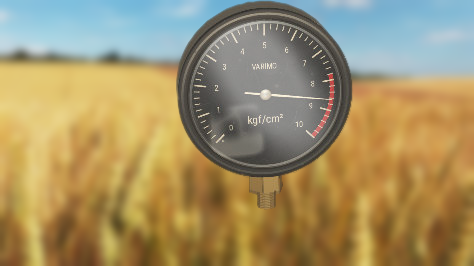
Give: 8.6 kg/cm²
